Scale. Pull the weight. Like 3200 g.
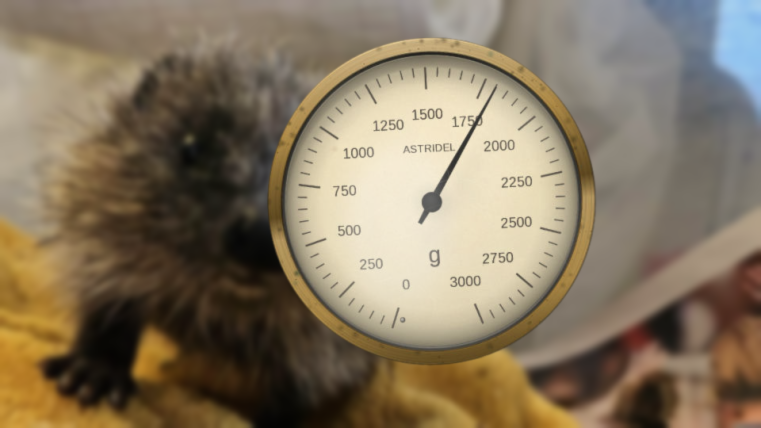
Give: 1800 g
